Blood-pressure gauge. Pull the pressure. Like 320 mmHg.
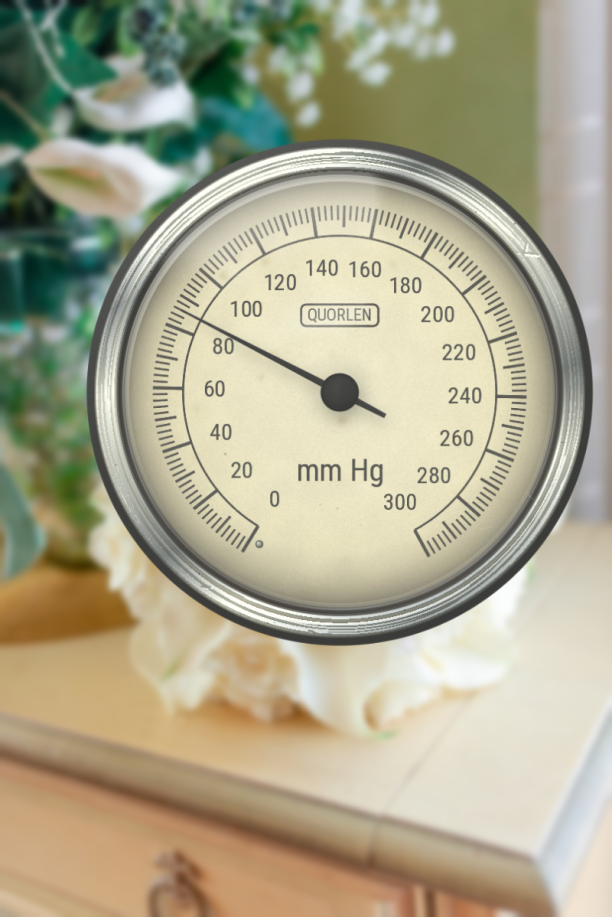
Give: 86 mmHg
